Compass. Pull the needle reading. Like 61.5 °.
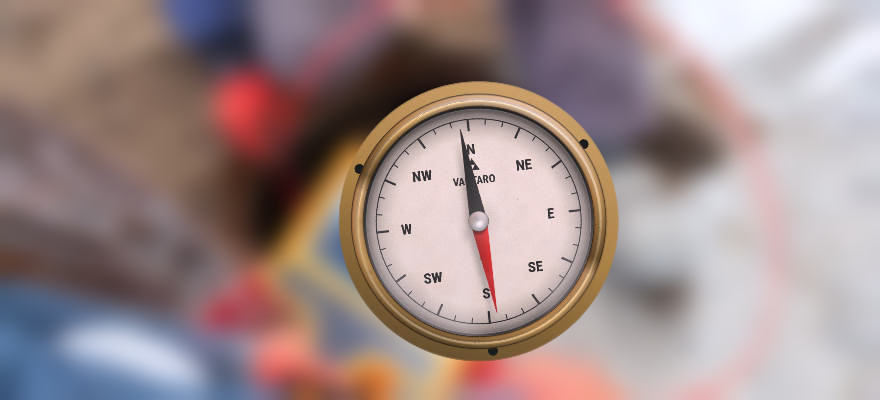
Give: 175 °
